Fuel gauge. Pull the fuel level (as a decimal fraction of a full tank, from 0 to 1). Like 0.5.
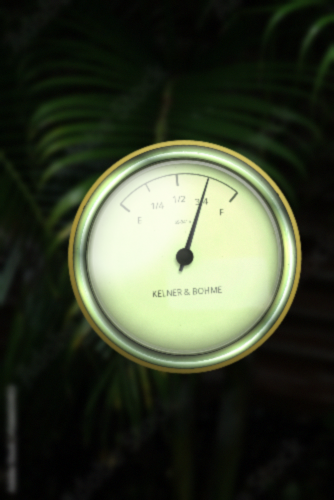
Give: 0.75
